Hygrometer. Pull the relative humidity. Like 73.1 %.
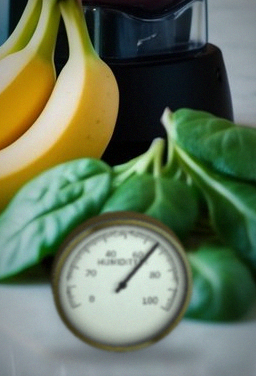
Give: 65 %
